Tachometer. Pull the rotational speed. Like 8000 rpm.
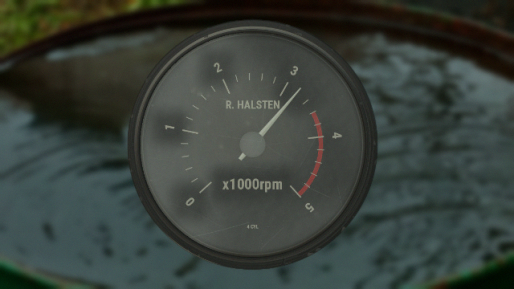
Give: 3200 rpm
